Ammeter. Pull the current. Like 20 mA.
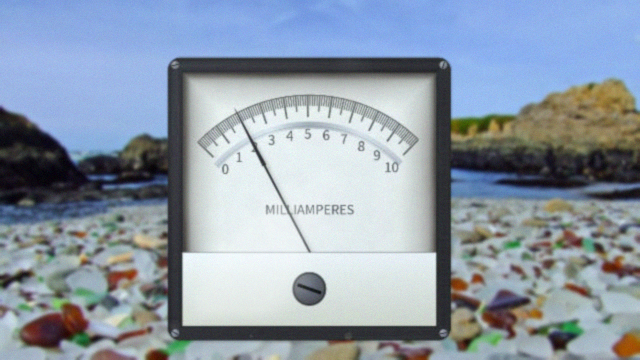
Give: 2 mA
